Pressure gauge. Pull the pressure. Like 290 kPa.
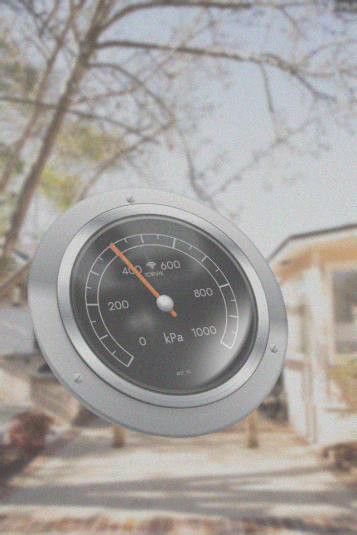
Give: 400 kPa
